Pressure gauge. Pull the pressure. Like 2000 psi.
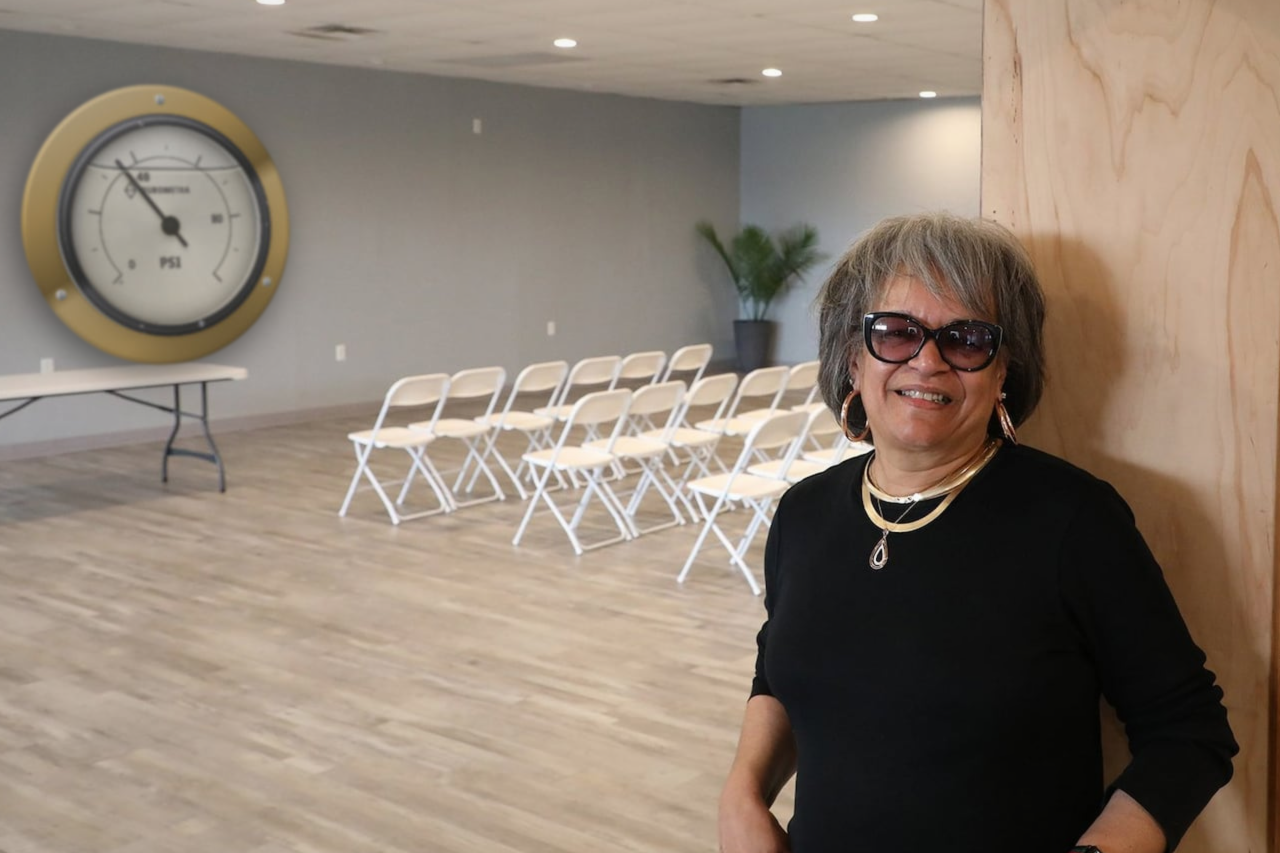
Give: 35 psi
